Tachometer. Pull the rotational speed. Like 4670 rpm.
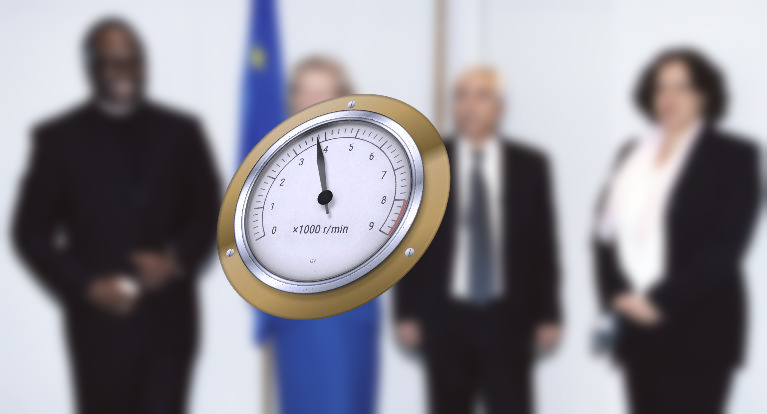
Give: 3800 rpm
